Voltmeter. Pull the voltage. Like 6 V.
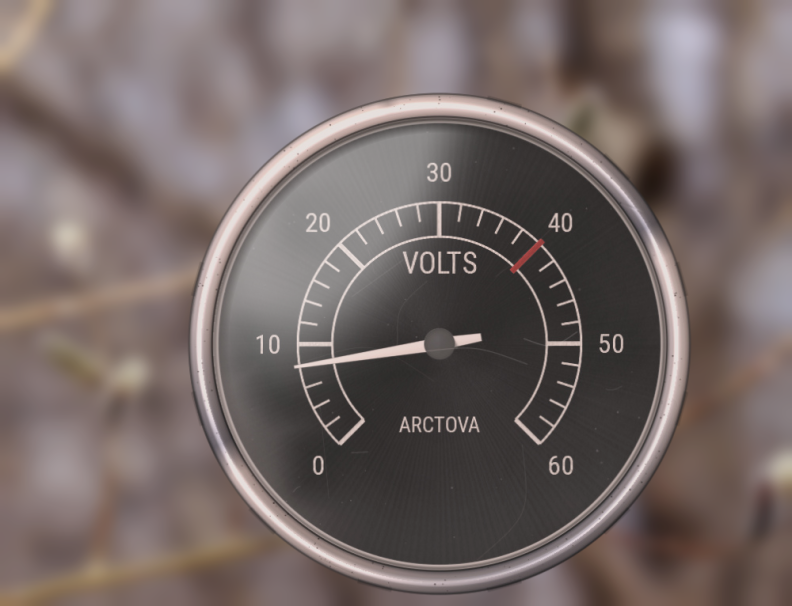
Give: 8 V
